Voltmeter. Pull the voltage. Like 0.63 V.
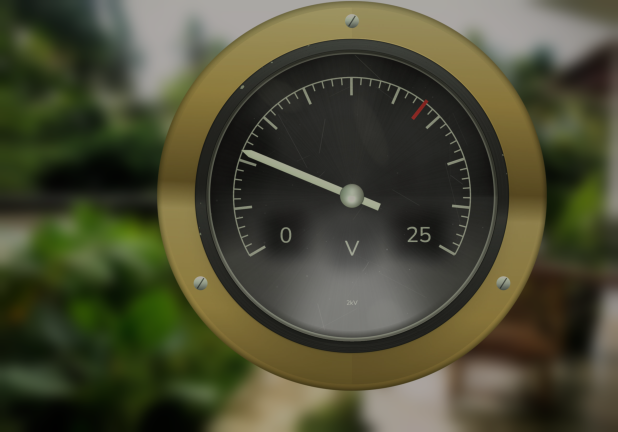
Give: 5.5 V
